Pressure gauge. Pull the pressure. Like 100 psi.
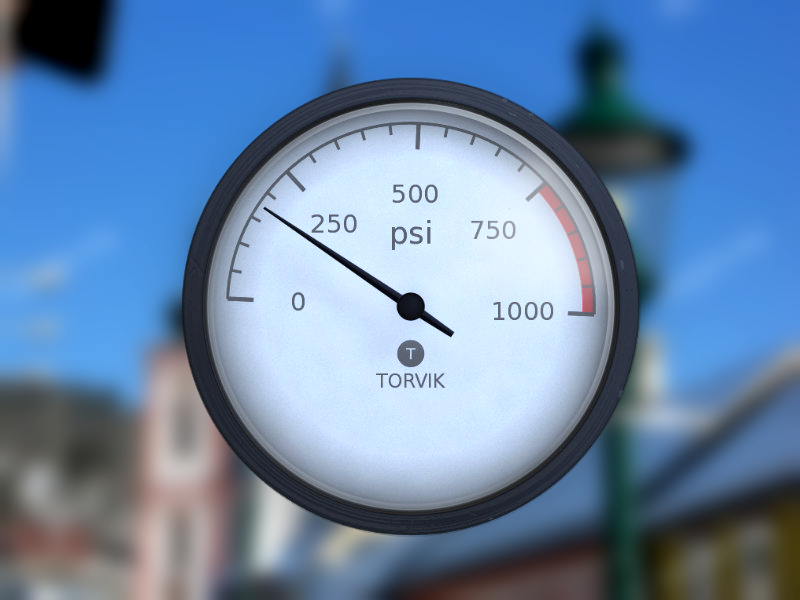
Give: 175 psi
